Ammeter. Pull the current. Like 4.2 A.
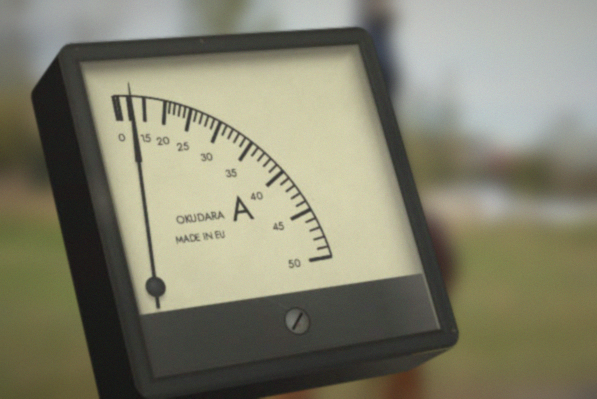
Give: 10 A
